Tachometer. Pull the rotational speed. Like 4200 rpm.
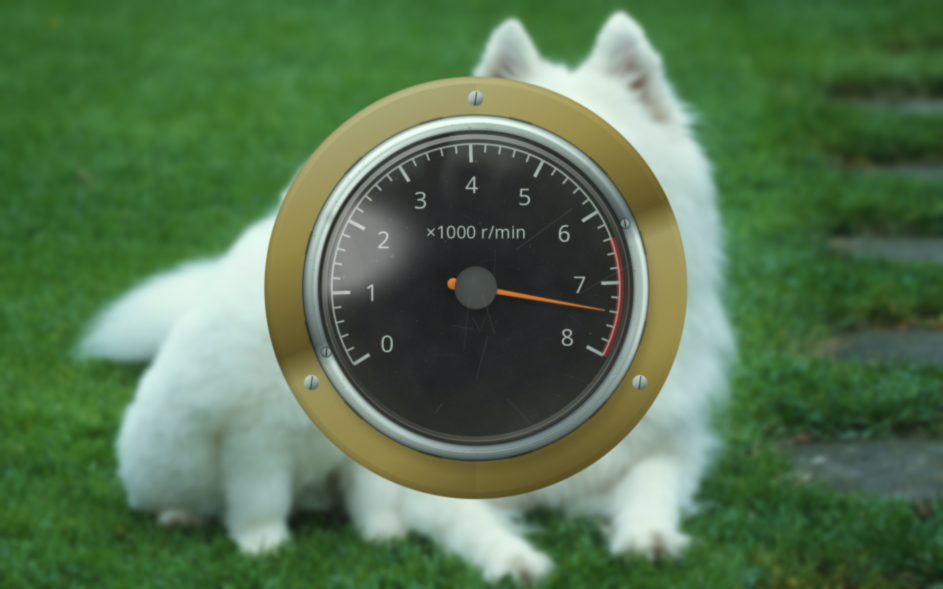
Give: 7400 rpm
